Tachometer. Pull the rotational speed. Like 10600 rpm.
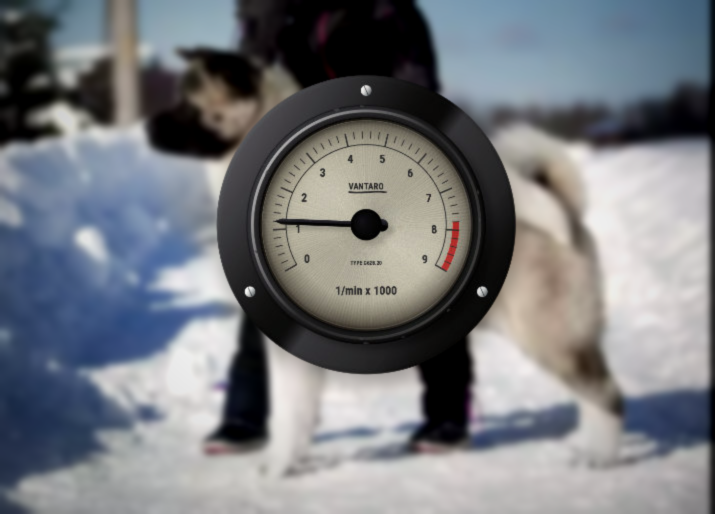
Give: 1200 rpm
